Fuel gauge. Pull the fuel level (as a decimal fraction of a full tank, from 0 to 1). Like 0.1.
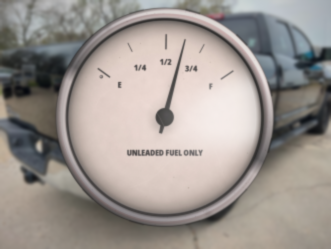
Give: 0.625
